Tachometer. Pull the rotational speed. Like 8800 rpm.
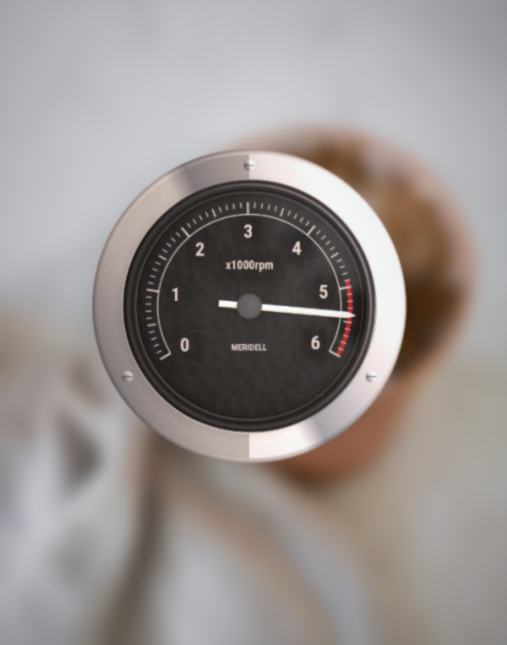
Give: 5400 rpm
